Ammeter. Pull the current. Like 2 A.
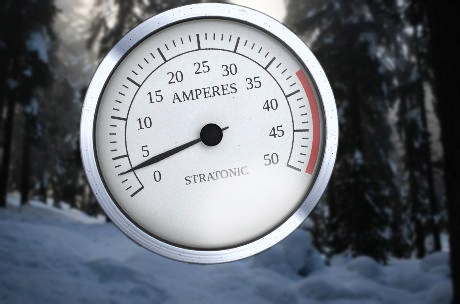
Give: 3 A
